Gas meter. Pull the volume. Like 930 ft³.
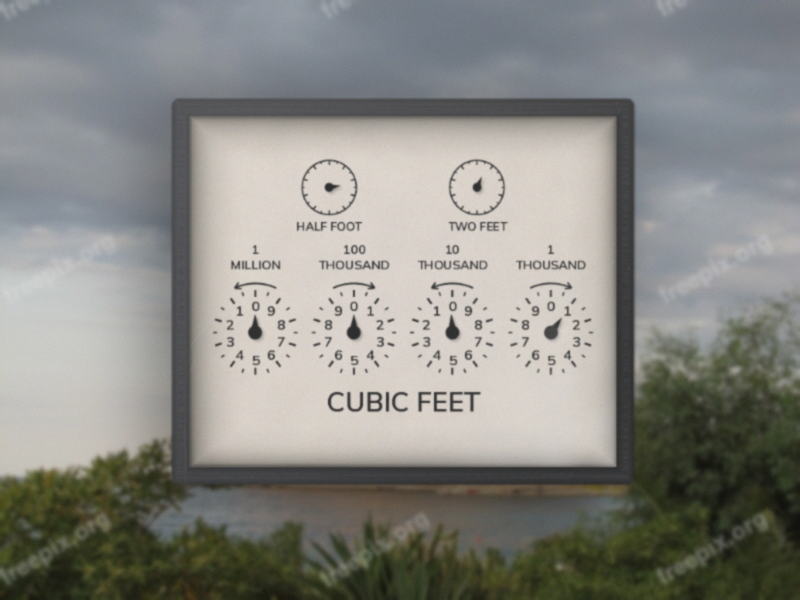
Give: 100 ft³
